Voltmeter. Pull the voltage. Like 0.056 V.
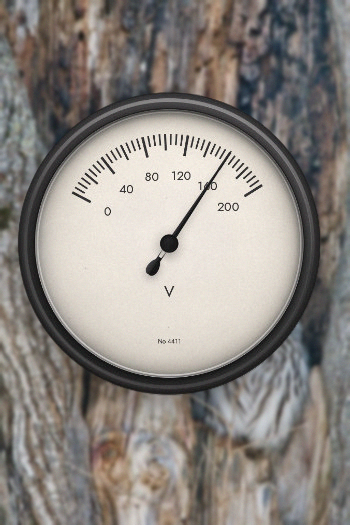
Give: 160 V
